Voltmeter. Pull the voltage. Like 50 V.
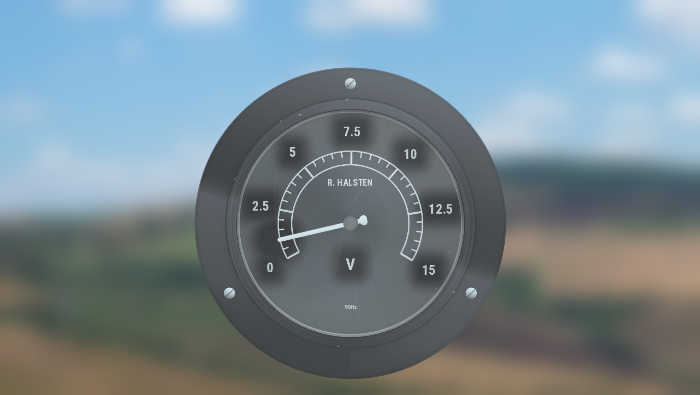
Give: 1 V
